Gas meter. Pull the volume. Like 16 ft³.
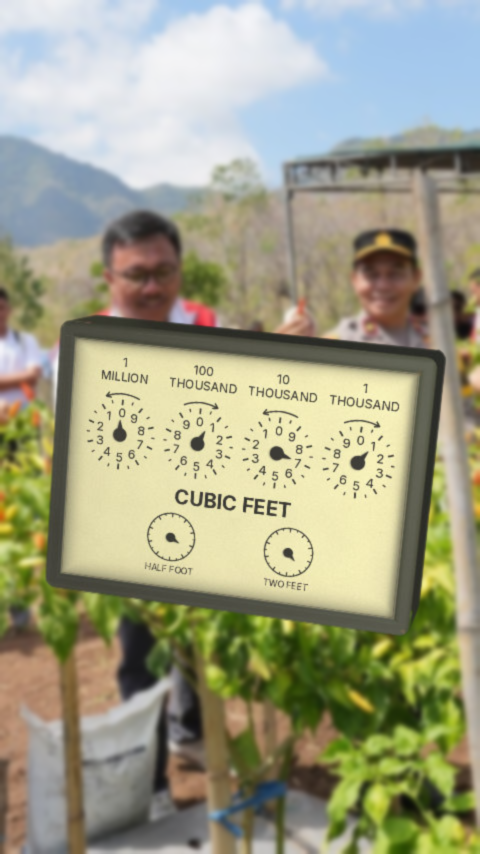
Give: 7100 ft³
